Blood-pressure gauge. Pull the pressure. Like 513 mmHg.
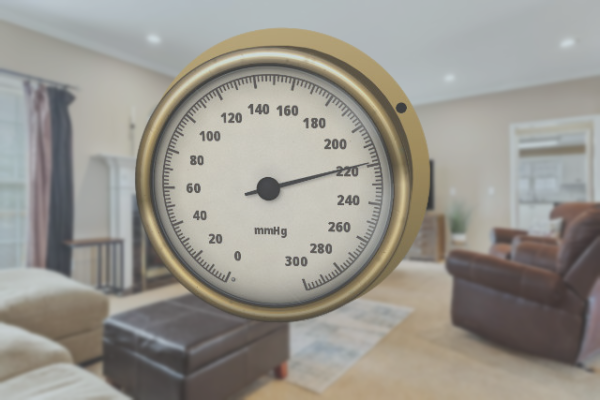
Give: 218 mmHg
